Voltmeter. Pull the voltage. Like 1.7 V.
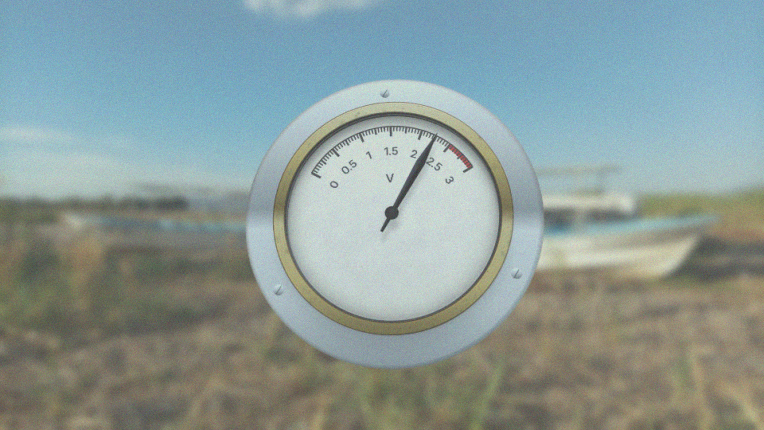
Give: 2.25 V
